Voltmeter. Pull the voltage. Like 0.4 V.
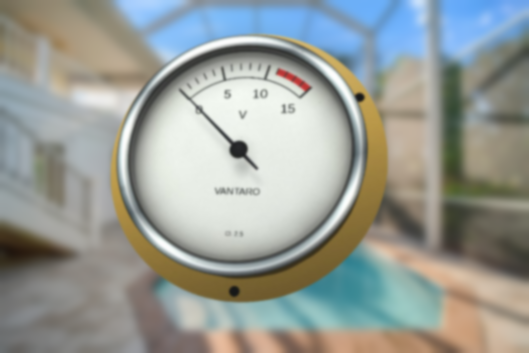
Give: 0 V
